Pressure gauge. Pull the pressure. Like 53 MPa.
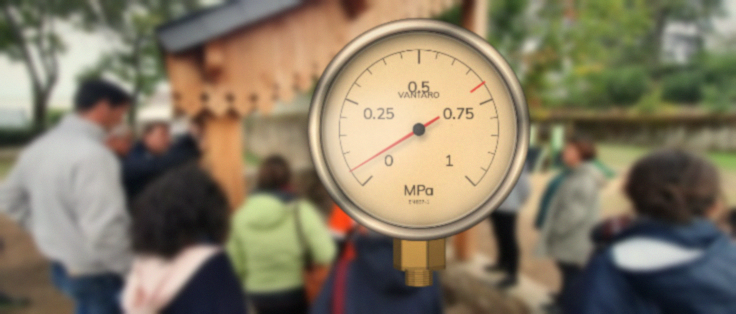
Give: 0.05 MPa
